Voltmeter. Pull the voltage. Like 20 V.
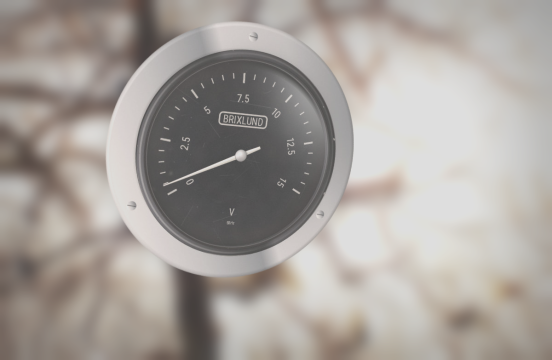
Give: 0.5 V
